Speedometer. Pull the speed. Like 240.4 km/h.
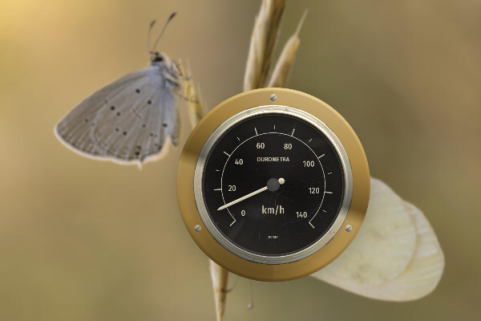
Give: 10 km/h
